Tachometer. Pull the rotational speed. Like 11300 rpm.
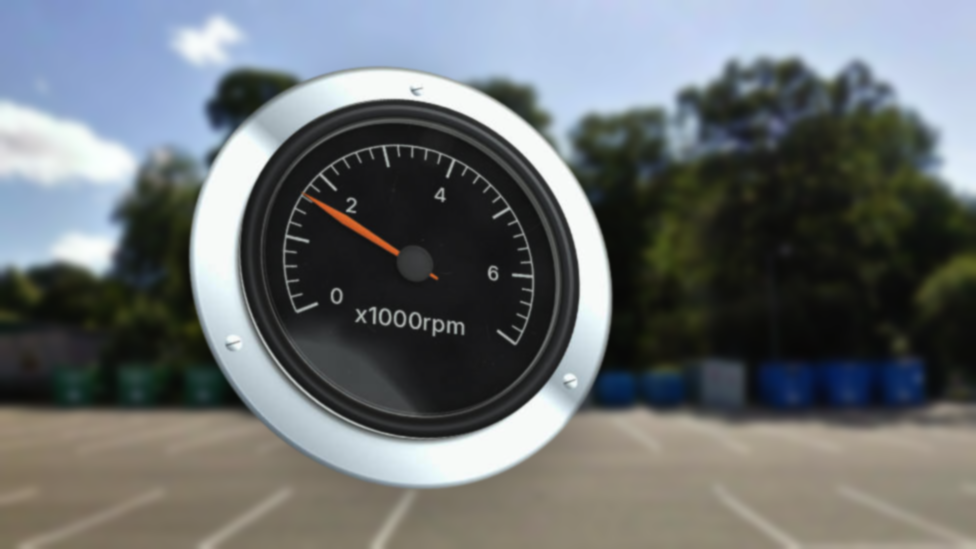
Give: 1600 rpm
